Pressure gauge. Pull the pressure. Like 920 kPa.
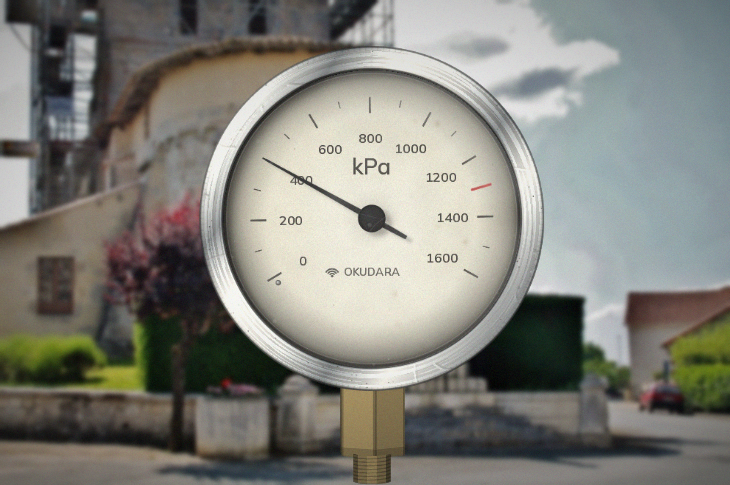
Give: 400 kPa
